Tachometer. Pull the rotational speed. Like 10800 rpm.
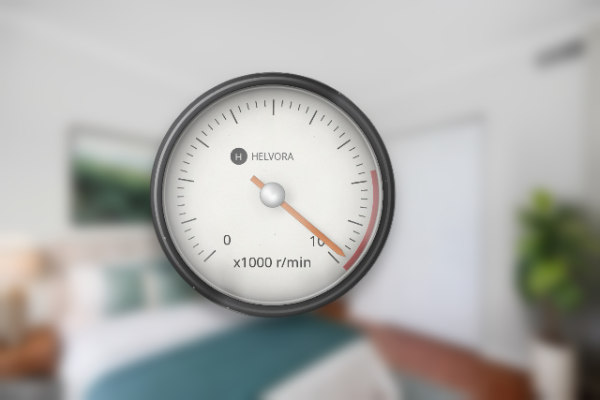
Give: 9800 rpm
